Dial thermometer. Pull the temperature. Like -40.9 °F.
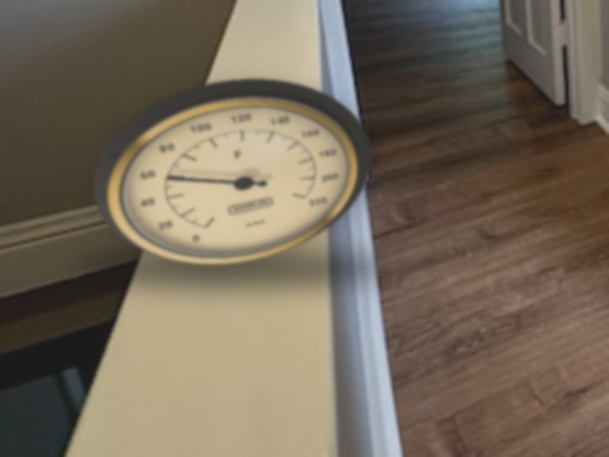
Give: 60 °F
